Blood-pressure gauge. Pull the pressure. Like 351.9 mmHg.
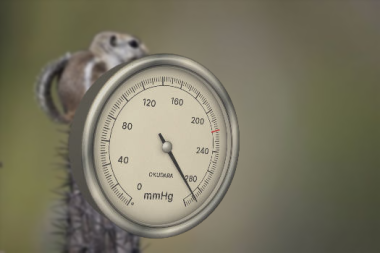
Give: 290 mmHg
